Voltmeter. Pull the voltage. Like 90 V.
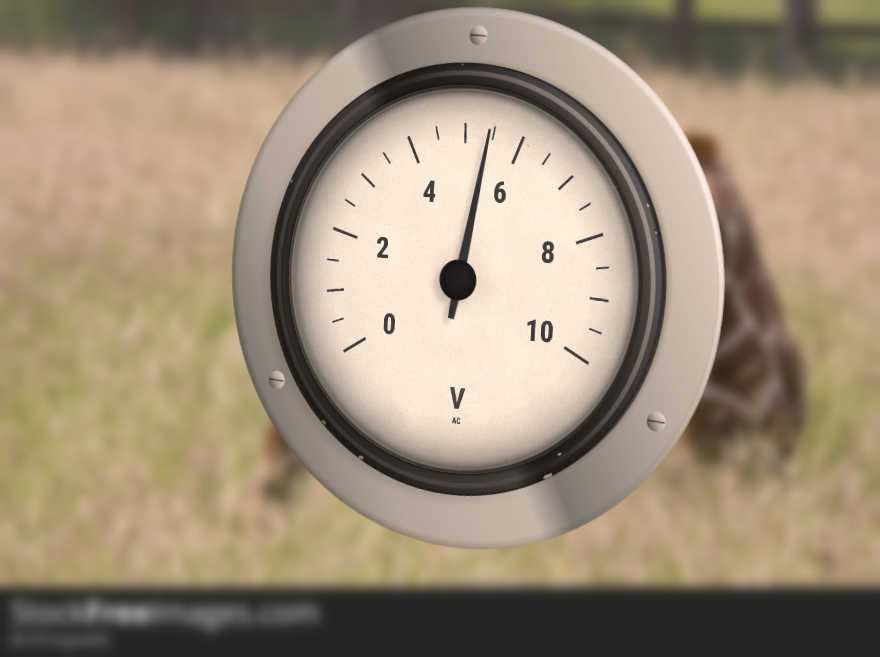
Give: 5.5 V
